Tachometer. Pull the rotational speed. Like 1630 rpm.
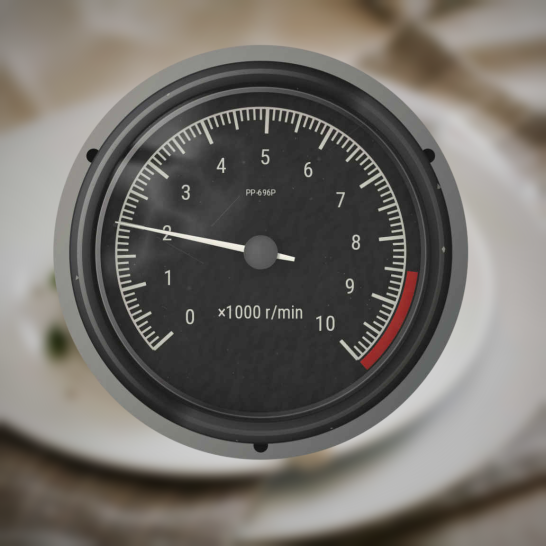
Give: 2000 rpm
